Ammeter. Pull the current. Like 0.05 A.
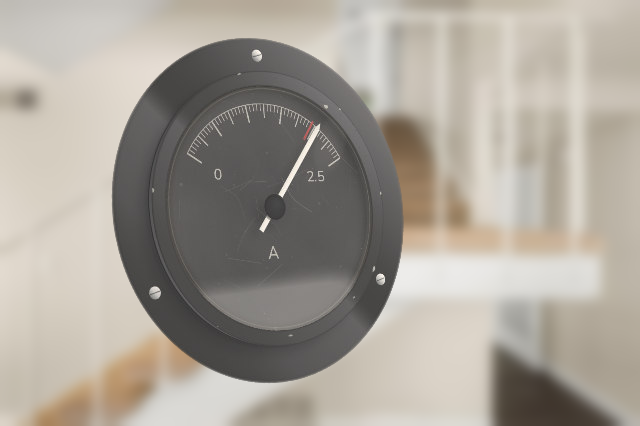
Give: 2 A
